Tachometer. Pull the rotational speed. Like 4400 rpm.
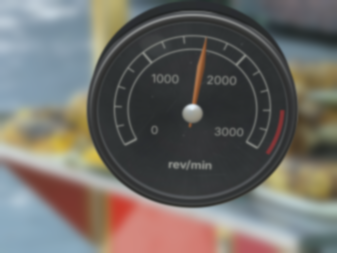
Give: 1600 rpm
